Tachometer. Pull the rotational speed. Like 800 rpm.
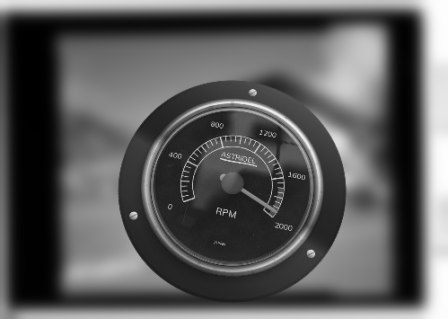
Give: 1950 rpm
